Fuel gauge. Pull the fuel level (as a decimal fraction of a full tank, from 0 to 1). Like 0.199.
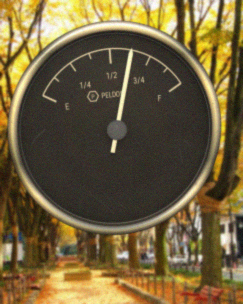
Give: 0.625
